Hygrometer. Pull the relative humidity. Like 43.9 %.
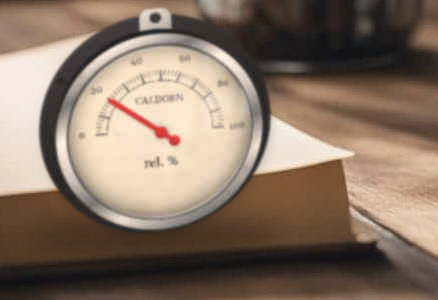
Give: 20 %
